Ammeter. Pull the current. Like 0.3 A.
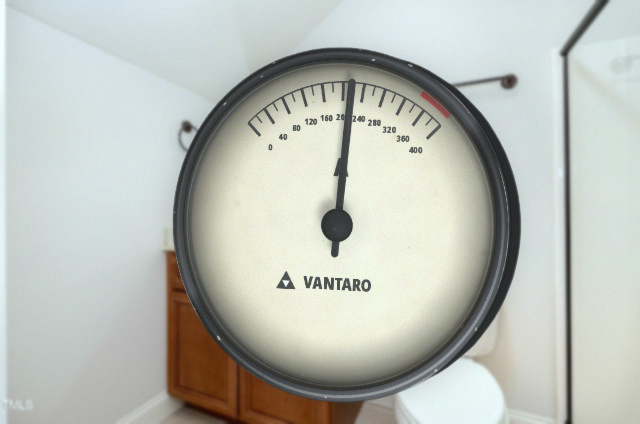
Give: 220 A
